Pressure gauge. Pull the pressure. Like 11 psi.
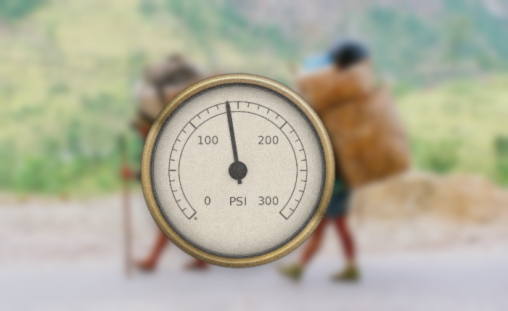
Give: 140 psi
